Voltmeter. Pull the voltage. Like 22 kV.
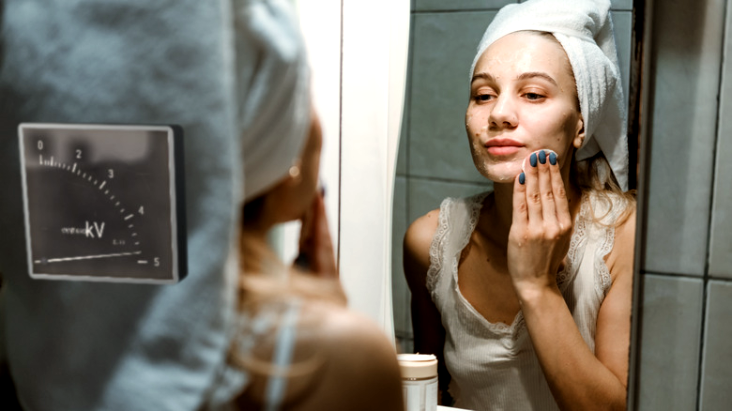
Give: 4.8 kV
